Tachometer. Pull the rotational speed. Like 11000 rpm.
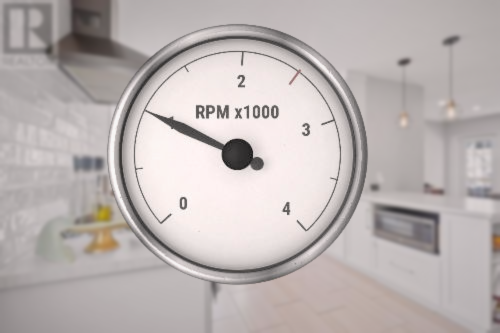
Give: 1000 rpm
